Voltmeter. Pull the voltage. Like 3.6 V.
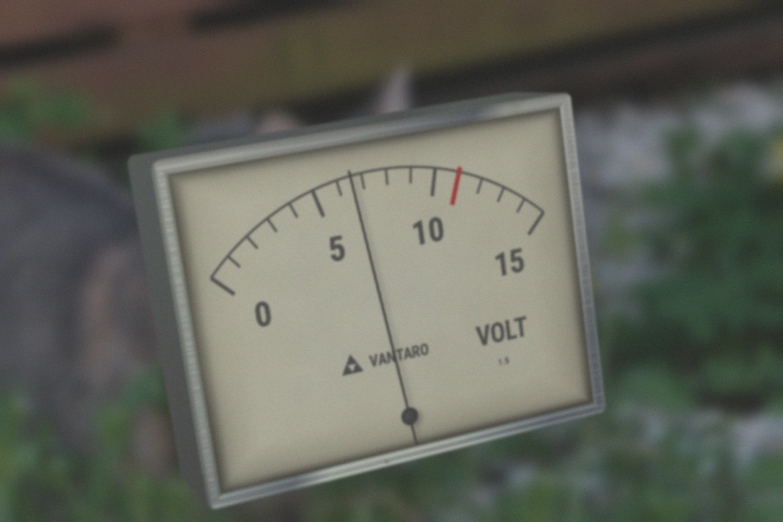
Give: 6.5 V
